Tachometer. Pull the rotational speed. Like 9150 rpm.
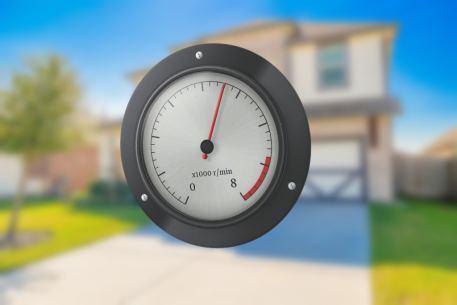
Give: 4600 rpm
